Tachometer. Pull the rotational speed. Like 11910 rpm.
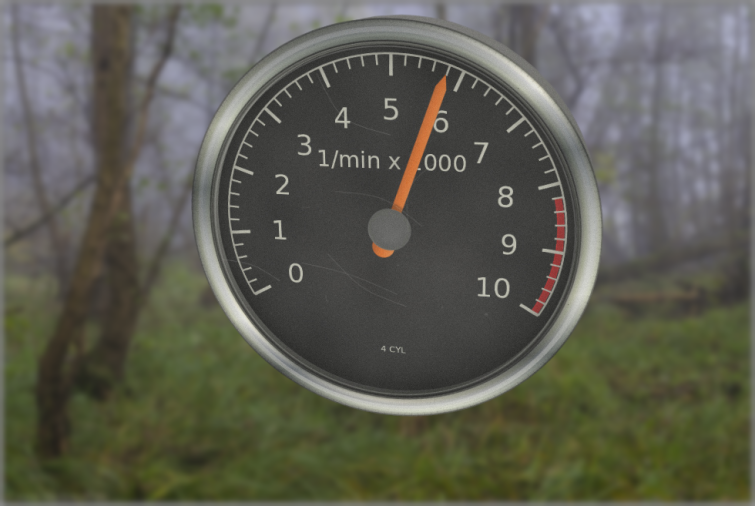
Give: 5800 rpm
